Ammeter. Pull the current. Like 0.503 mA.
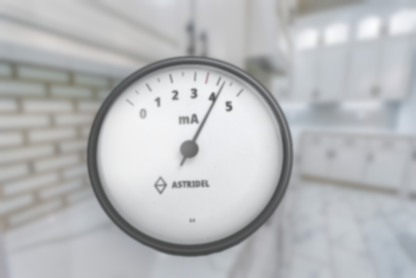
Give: 4.25 mA
